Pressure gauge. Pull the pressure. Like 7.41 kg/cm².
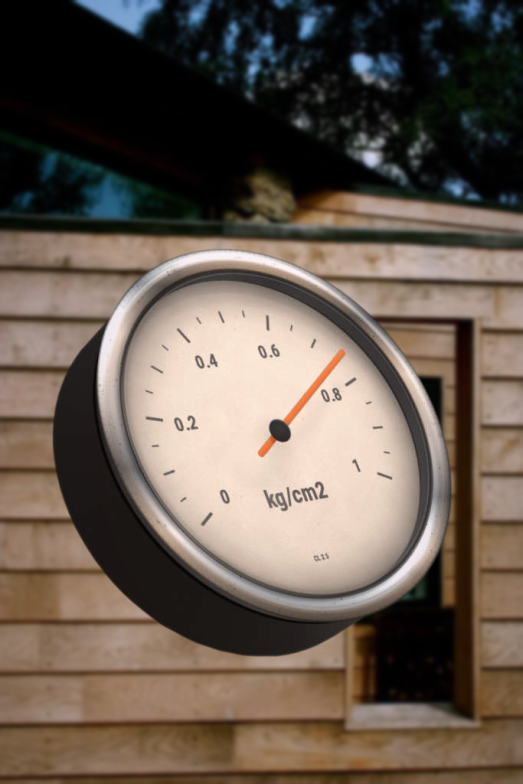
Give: 0.75 kg/cm²
